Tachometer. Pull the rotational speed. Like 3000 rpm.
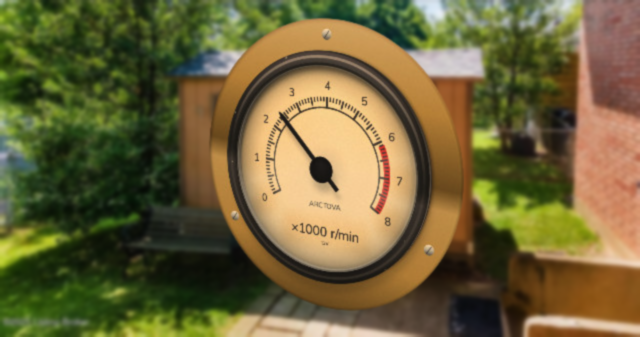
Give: 2500 rpm
